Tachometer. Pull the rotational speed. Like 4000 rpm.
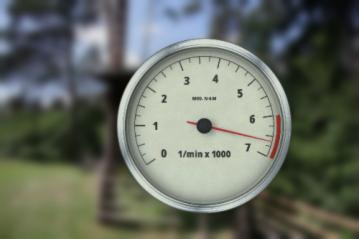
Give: 6625 rpm
